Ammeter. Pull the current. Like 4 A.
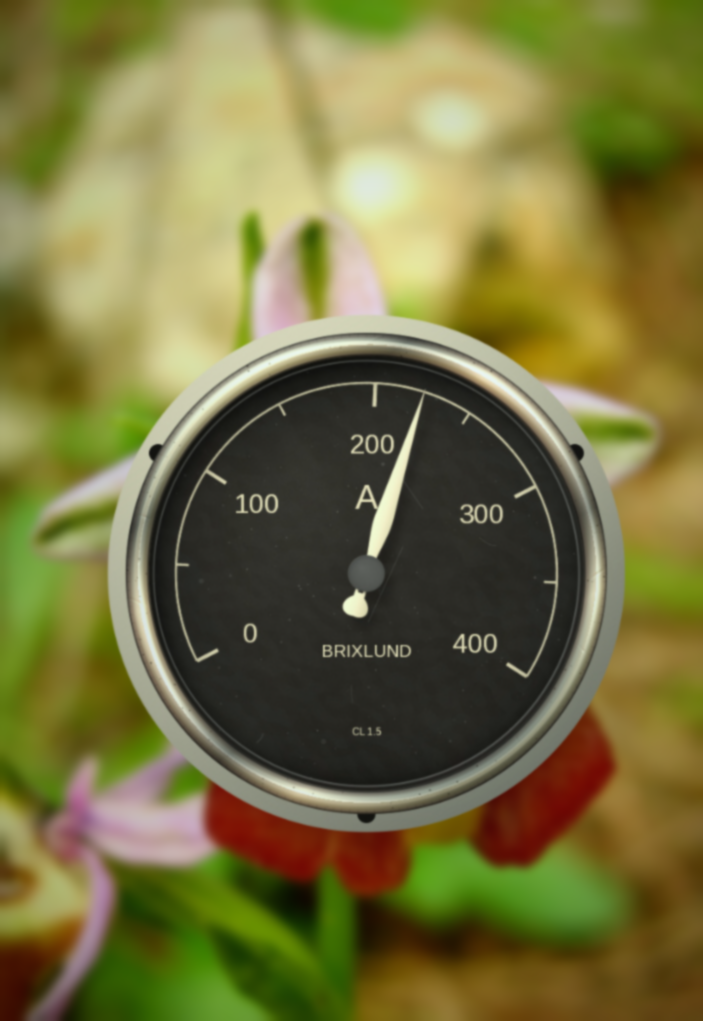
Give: 225 A
